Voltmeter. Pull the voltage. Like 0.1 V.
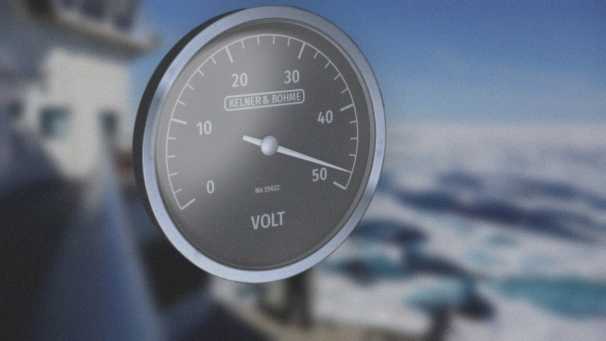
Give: 48 V
